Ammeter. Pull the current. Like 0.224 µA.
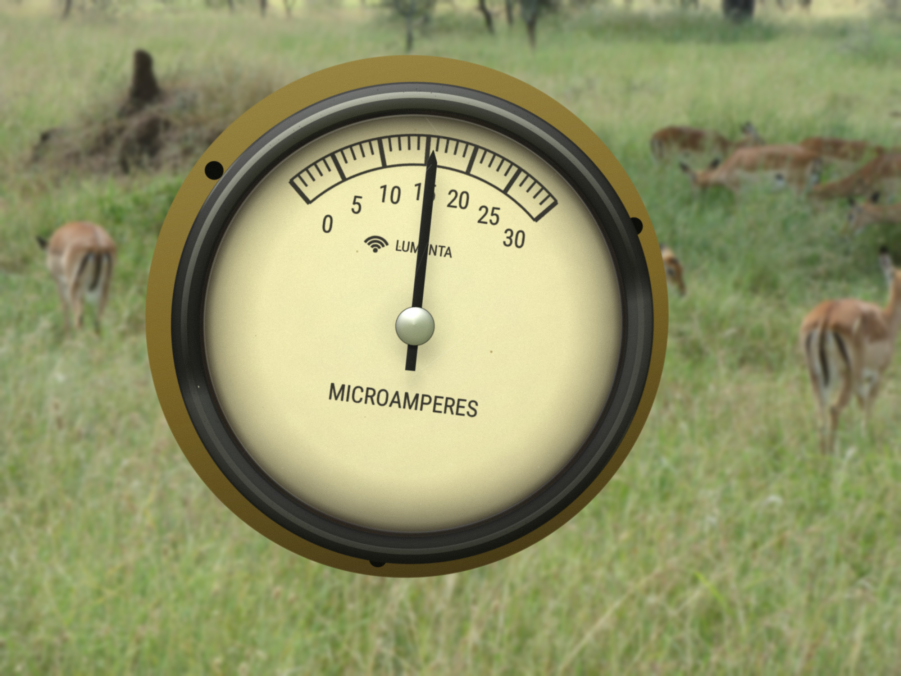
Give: 15.5 µA
